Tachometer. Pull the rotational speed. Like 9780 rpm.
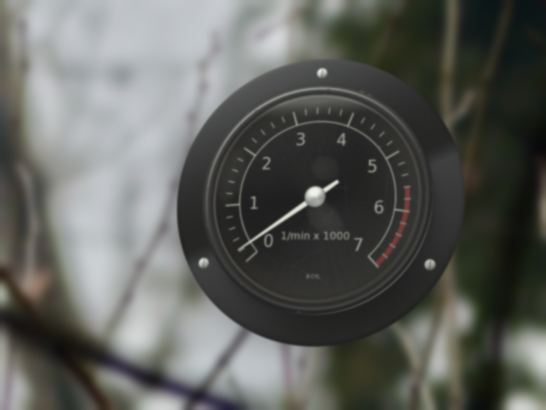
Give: 200 rpm
